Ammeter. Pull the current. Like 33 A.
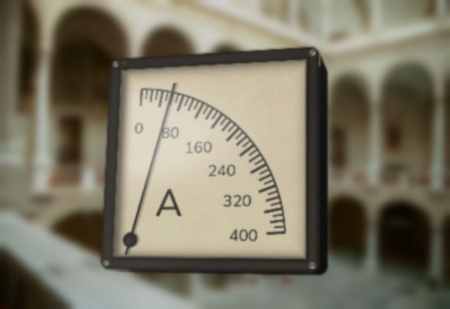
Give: 60 A
